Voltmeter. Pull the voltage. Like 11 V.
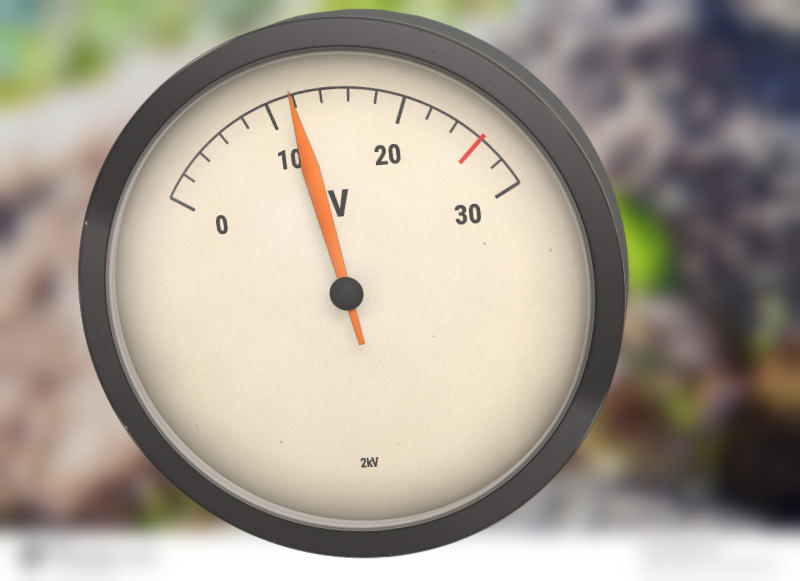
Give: 12 V
